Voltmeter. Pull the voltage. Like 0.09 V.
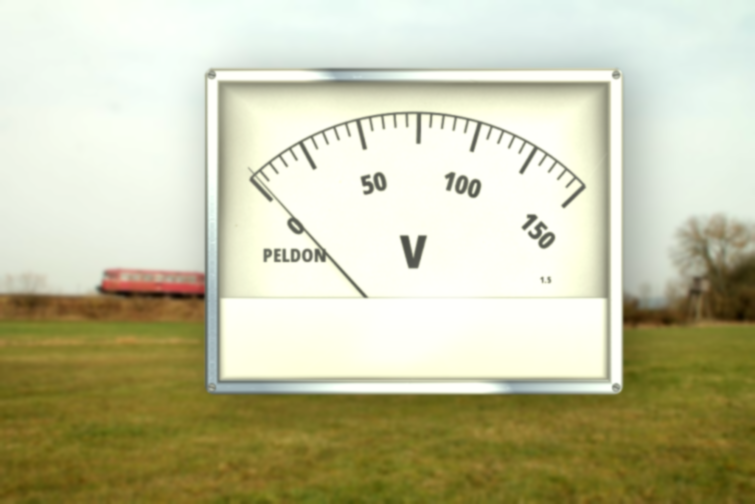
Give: 2.5 V
